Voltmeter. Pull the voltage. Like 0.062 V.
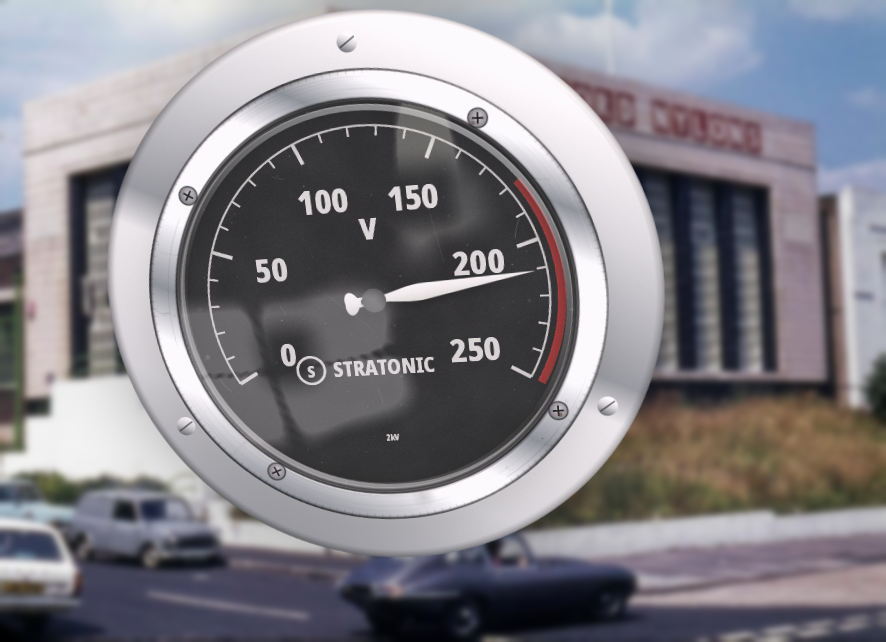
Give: 210 V
